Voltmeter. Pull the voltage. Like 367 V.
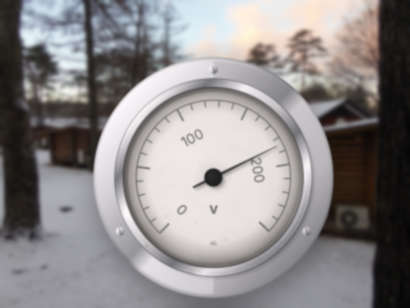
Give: 185 V
